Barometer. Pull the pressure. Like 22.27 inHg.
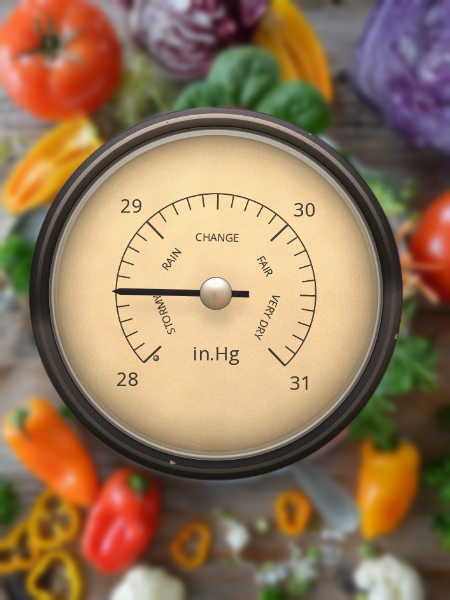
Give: 28.5 inHg
